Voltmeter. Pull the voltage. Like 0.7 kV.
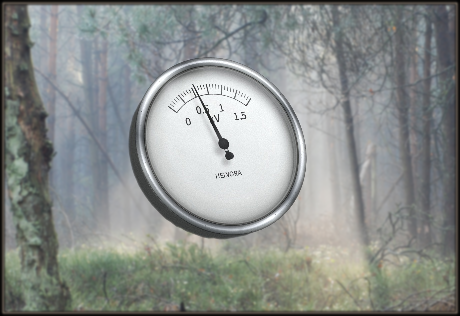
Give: 0.5 kV
